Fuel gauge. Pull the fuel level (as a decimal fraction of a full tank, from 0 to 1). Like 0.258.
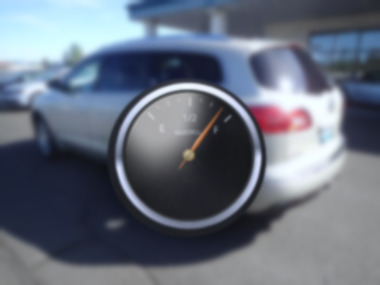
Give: 0.875
